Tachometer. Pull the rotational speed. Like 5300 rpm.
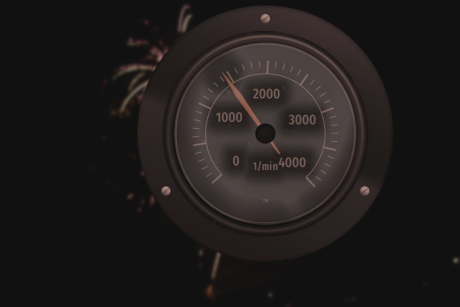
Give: 1450 rpm
